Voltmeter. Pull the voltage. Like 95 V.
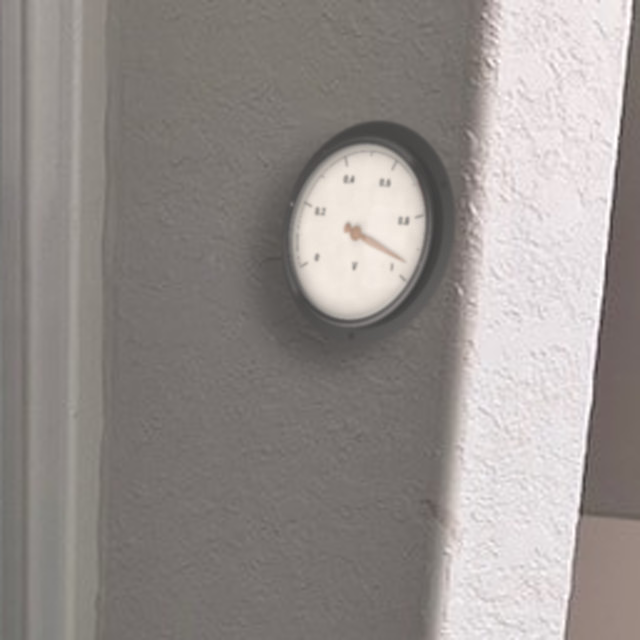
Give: 0.95 V
